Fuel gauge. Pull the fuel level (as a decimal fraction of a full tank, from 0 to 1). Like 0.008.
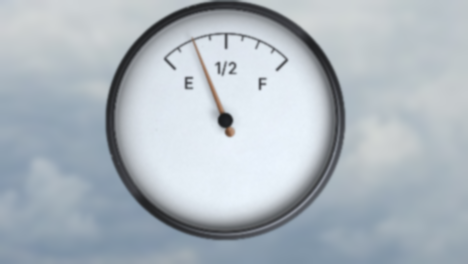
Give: 0.25
